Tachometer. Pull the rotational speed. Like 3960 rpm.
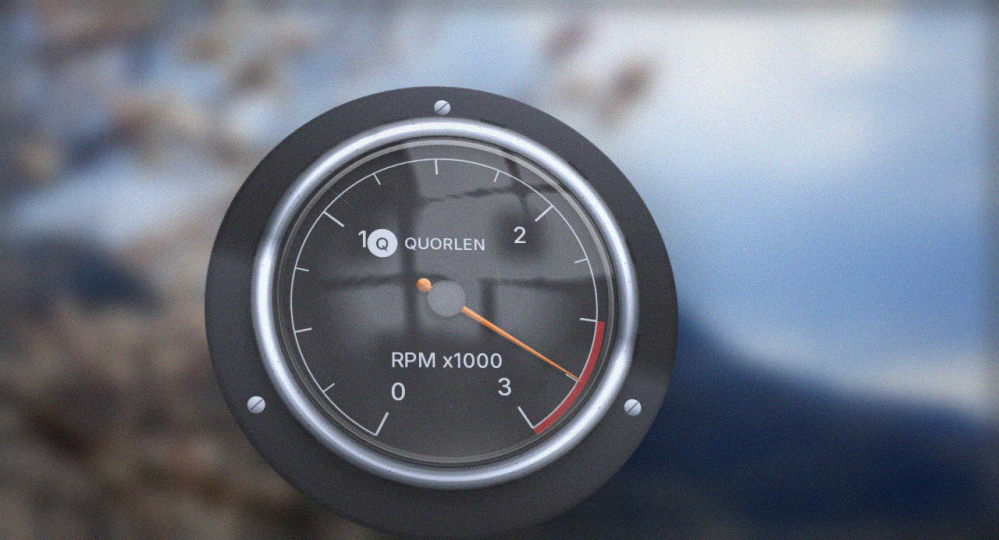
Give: 2750 rpm
